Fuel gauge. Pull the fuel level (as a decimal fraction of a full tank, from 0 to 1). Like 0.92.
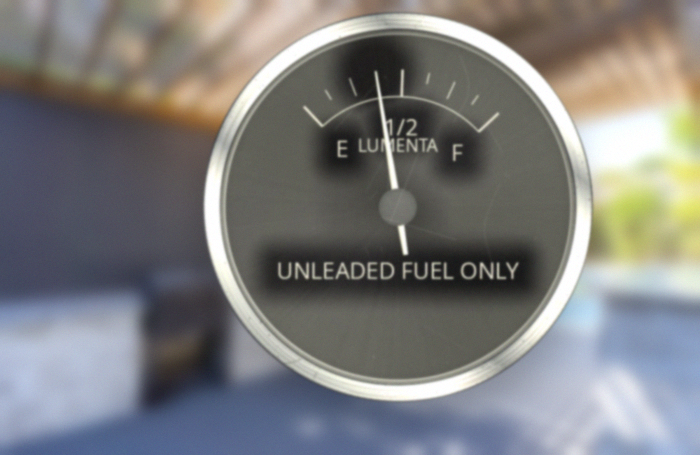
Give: 0.375
